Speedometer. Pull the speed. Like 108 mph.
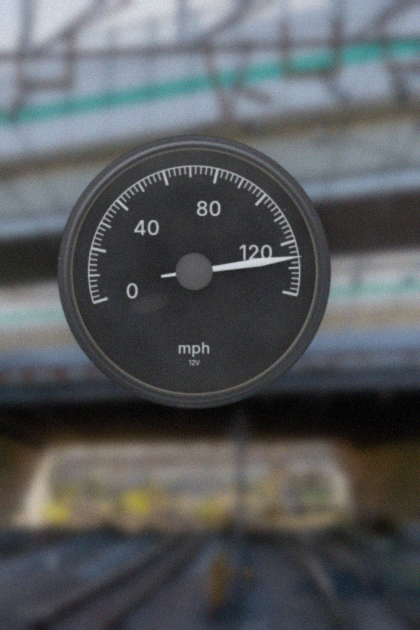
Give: 126 mph
